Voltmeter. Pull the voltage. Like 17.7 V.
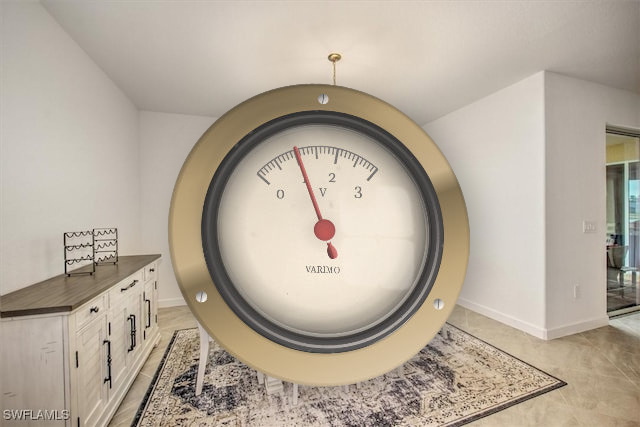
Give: 1 V
